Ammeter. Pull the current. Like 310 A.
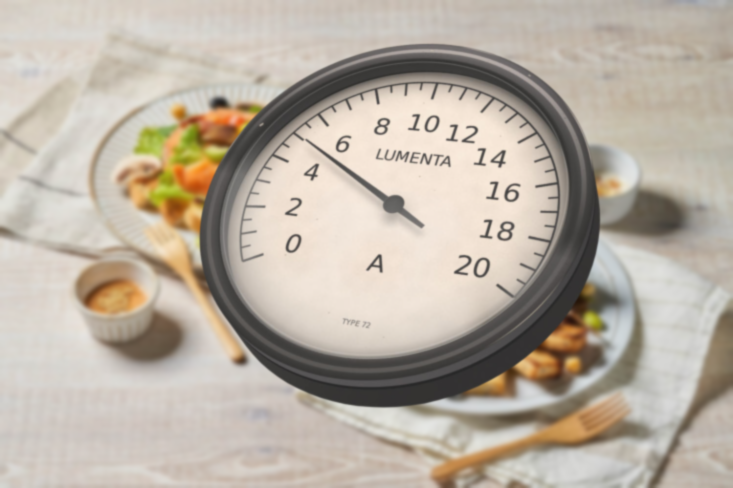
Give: 5 A
